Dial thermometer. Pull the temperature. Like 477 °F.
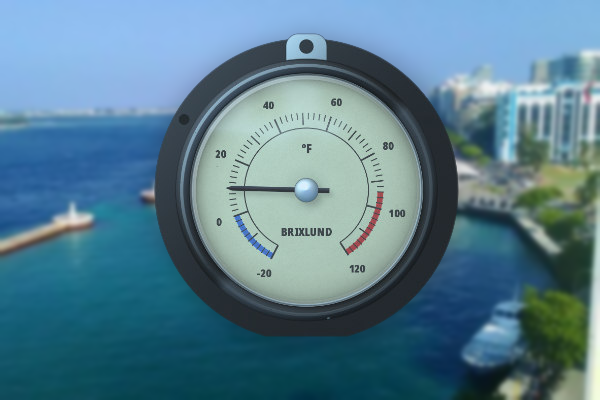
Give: 10 °F
